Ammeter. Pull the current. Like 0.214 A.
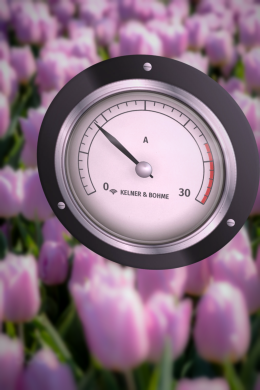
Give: 9 A
